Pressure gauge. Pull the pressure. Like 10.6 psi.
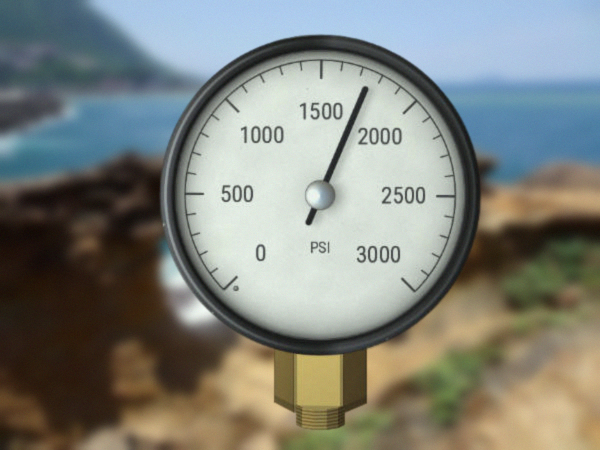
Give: 1750 psi
